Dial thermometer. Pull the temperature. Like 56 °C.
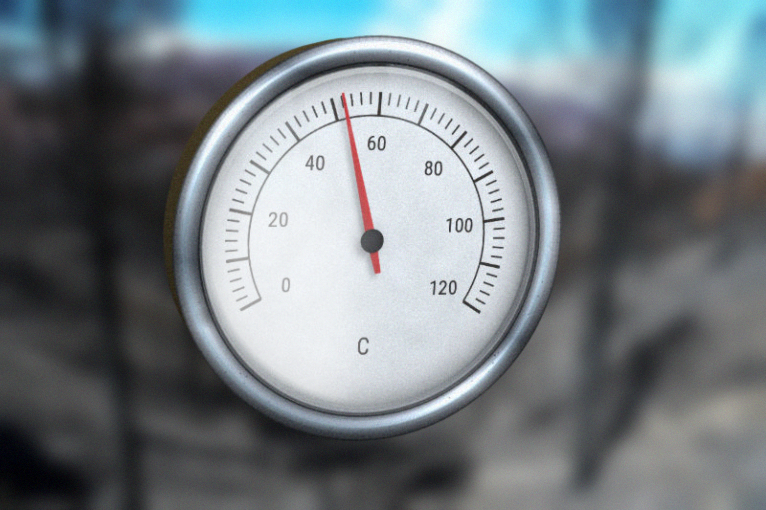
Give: 52 °C
